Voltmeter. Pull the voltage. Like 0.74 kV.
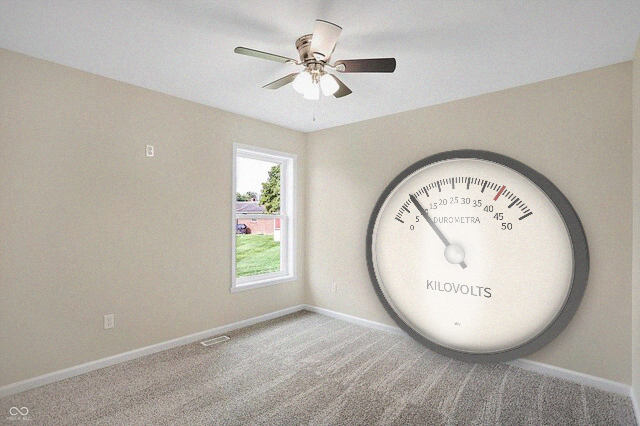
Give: 10 kV
